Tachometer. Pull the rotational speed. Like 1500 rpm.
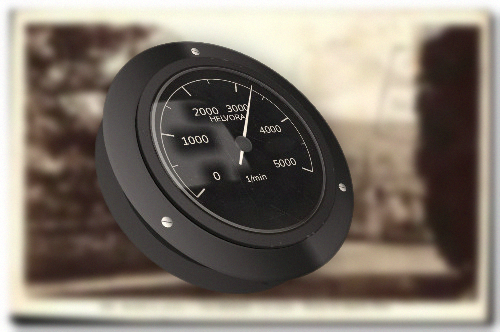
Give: 3250 rpm
